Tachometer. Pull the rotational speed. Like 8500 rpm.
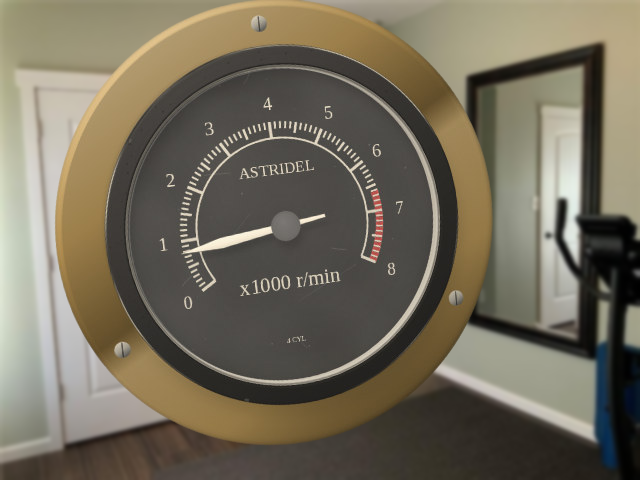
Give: 800 rpm
